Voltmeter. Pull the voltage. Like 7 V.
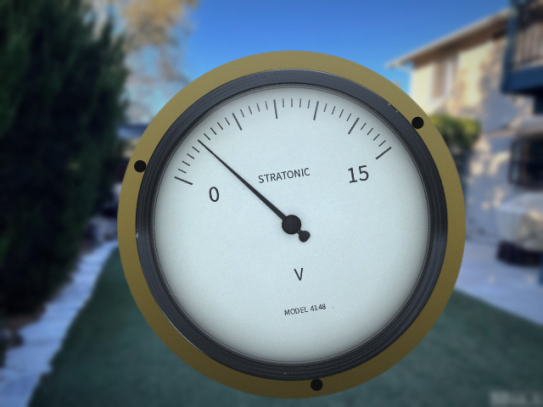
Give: 2.5 V
